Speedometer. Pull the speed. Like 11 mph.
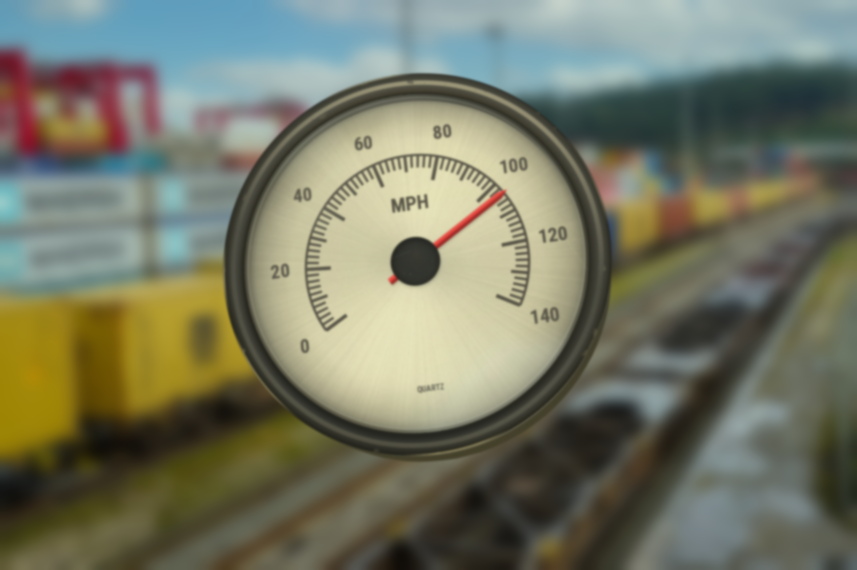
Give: 104 mph
